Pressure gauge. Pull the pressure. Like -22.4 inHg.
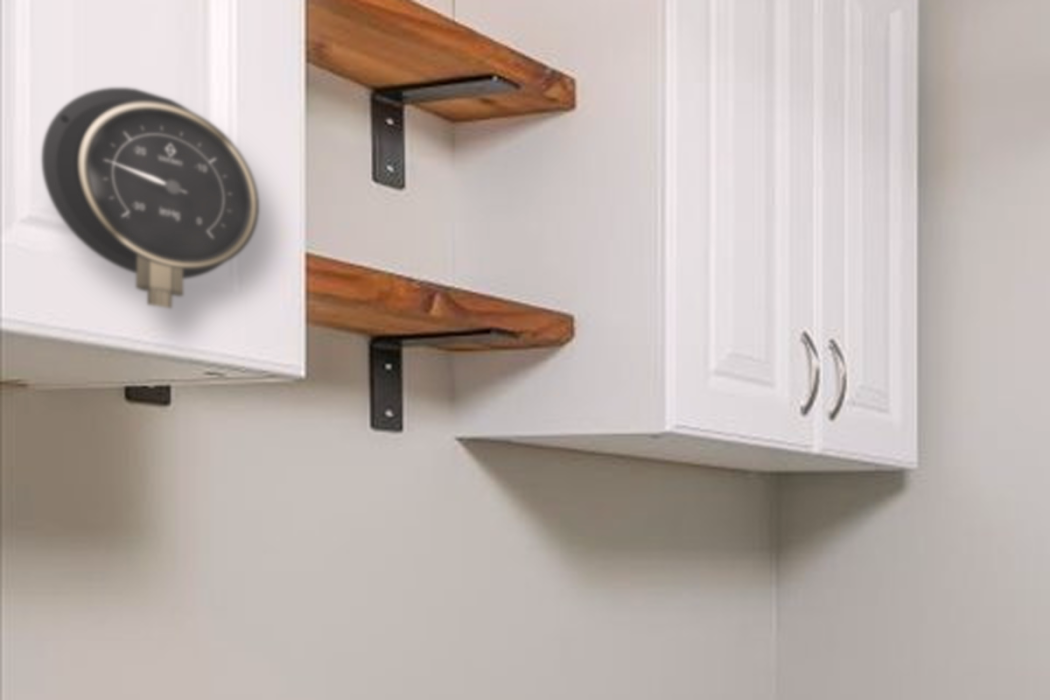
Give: -24 inHg
